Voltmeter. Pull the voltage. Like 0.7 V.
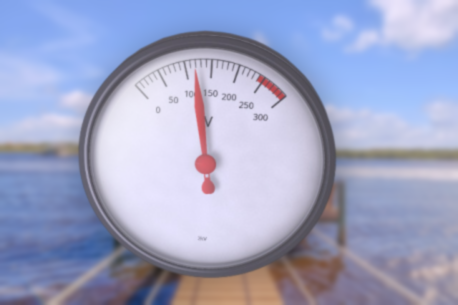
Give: 120 V
